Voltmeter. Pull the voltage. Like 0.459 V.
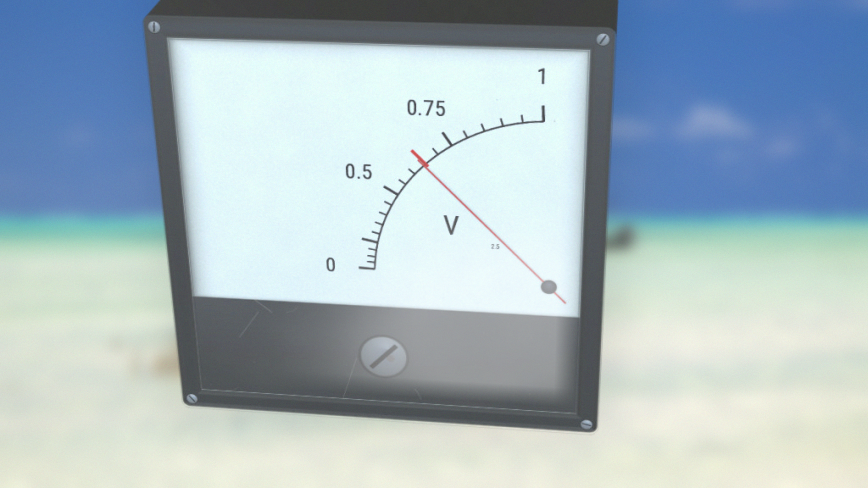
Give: 0.65 V
